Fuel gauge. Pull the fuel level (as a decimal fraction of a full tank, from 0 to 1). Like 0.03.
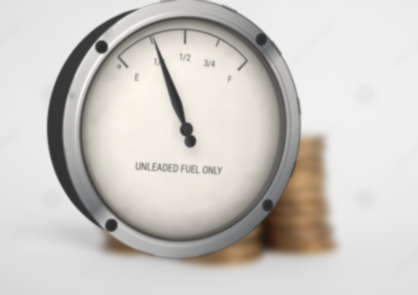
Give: 0.25
